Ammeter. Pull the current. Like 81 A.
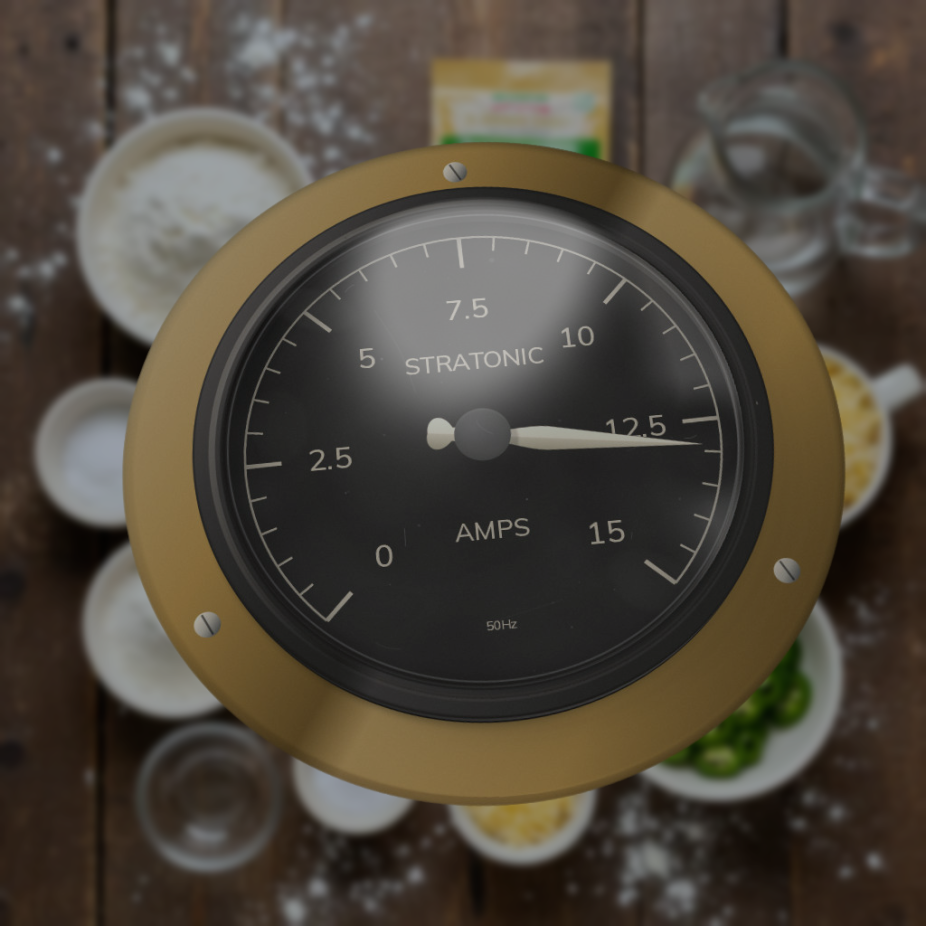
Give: 13 A
